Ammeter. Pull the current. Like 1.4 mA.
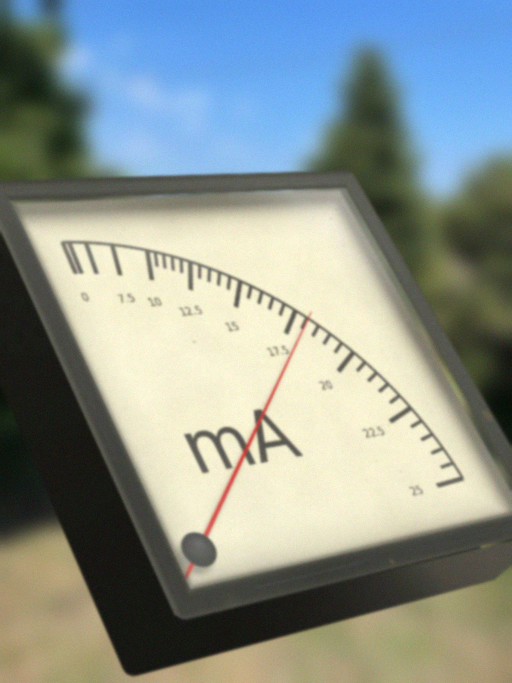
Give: 18 mA
